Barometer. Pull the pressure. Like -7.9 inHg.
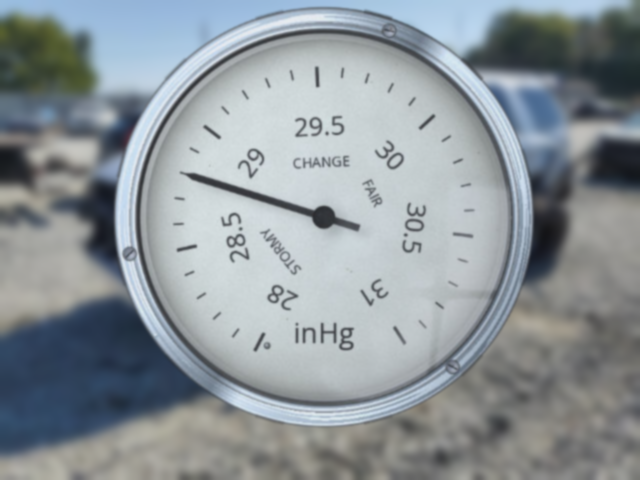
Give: 28.8 inHg
